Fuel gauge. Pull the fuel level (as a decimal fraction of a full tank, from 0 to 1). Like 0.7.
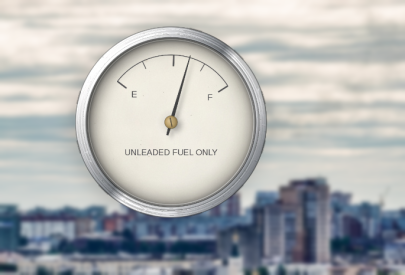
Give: 0.625
